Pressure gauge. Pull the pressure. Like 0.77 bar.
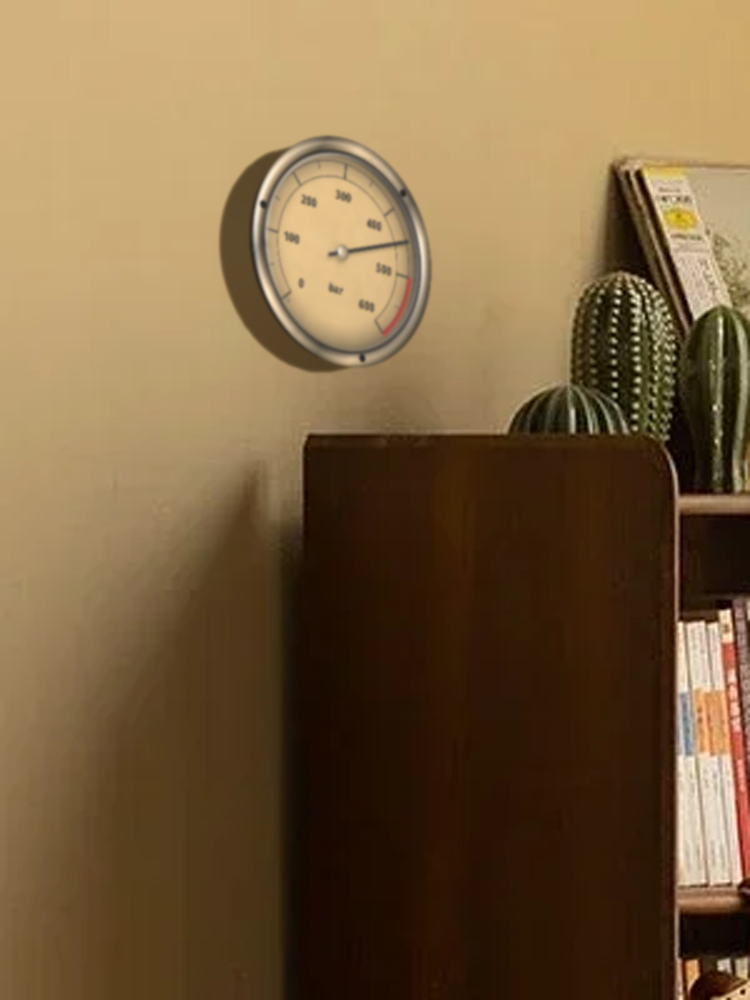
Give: 450 bar
